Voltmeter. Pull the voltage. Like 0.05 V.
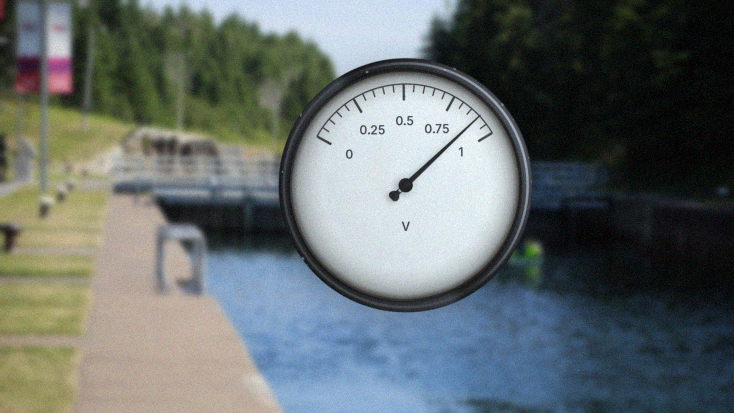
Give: 0.9 V
